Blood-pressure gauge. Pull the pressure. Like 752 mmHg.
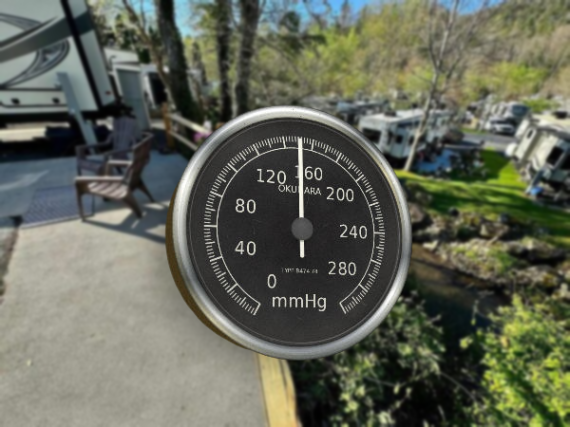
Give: 150 mmHg
